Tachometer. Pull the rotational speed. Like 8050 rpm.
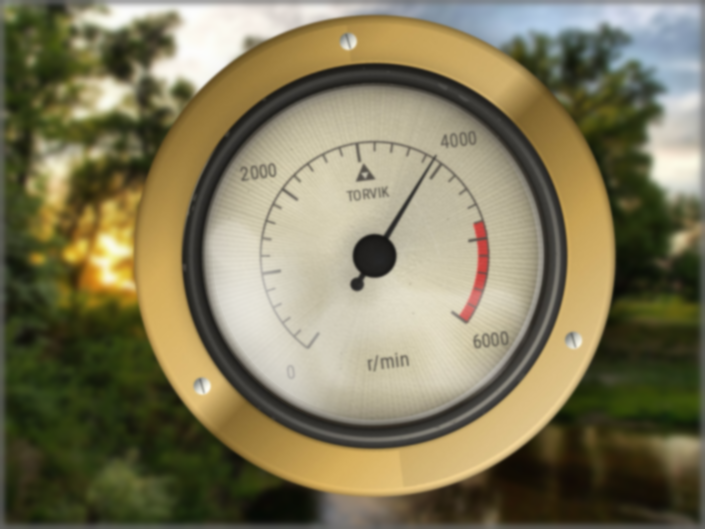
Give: 3900 rpm
